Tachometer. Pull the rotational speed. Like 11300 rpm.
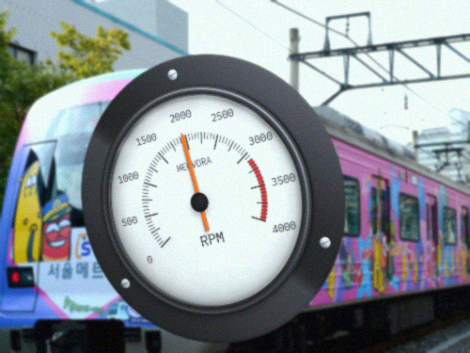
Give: 2000 rpm
